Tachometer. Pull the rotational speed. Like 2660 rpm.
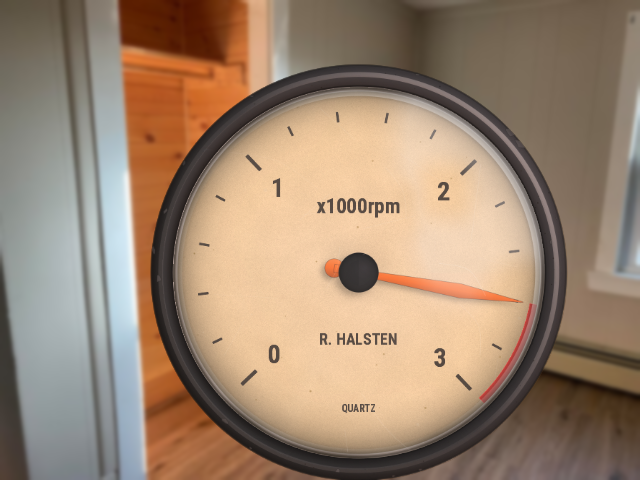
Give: 2600 rpm
